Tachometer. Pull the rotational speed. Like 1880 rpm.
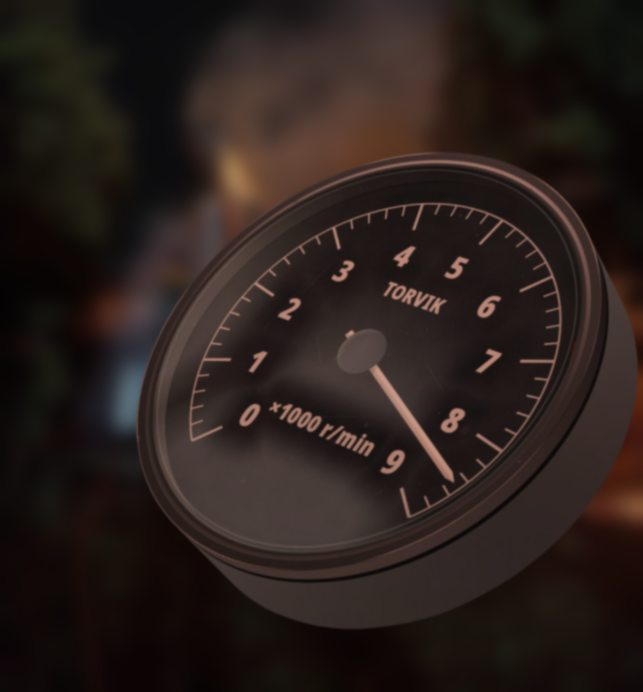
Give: 8500 rpm
